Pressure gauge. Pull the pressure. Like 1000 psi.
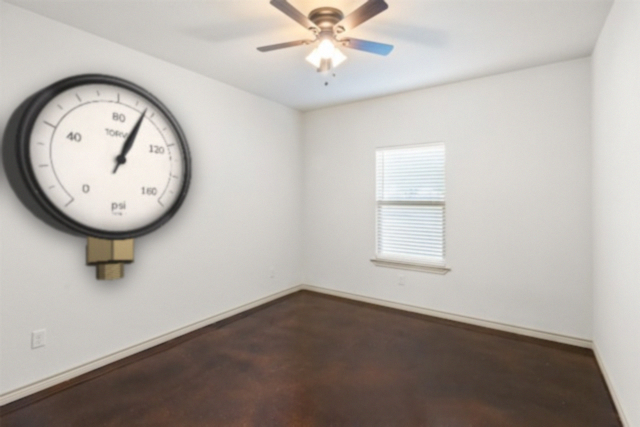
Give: 95 psi
